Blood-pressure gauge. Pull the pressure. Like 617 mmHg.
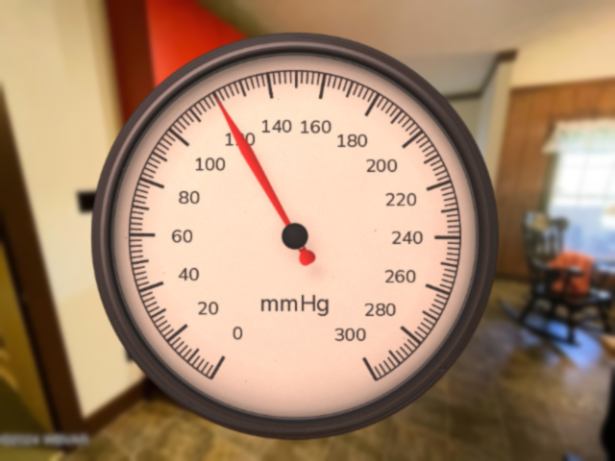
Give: 120 mmHg
